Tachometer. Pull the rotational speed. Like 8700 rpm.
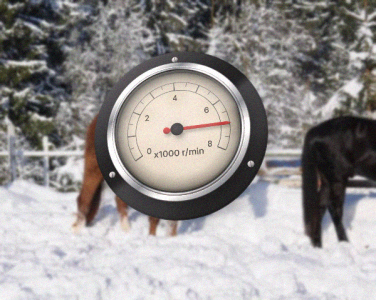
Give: 7000 rpm
